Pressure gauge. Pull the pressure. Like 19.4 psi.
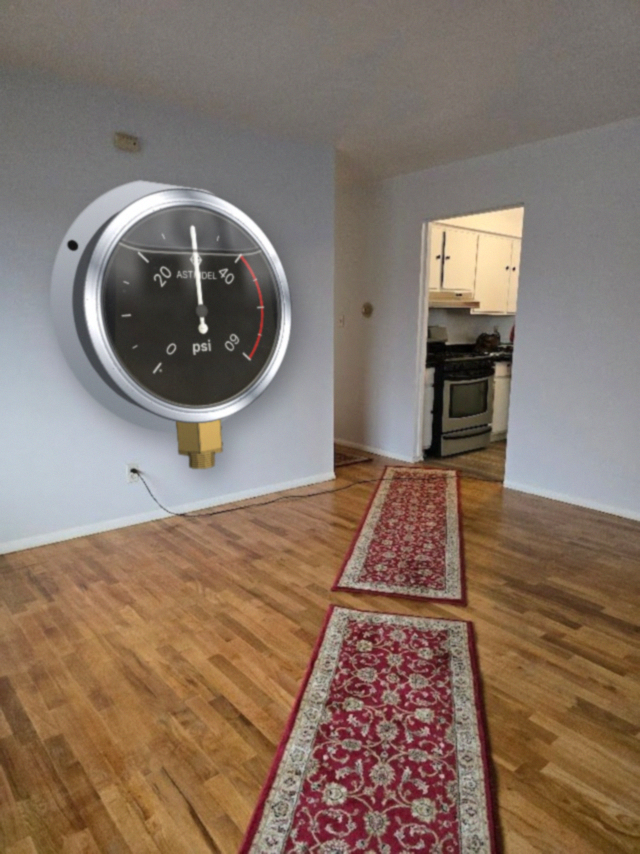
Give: 30 psi
